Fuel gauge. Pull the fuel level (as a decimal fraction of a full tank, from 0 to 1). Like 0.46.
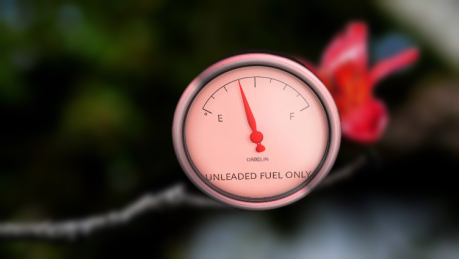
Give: 0.375
